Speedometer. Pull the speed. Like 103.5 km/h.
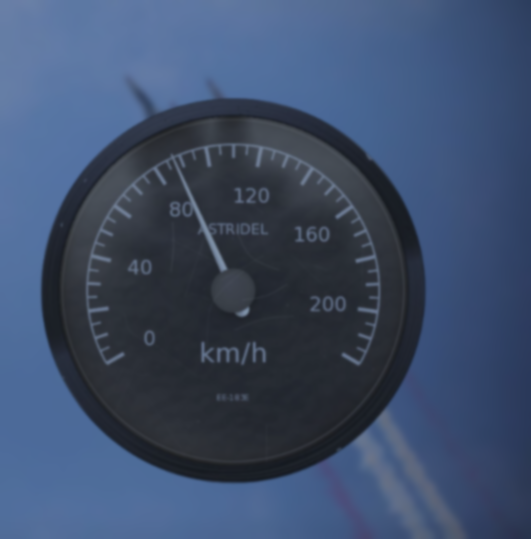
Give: 87.5 km/h
